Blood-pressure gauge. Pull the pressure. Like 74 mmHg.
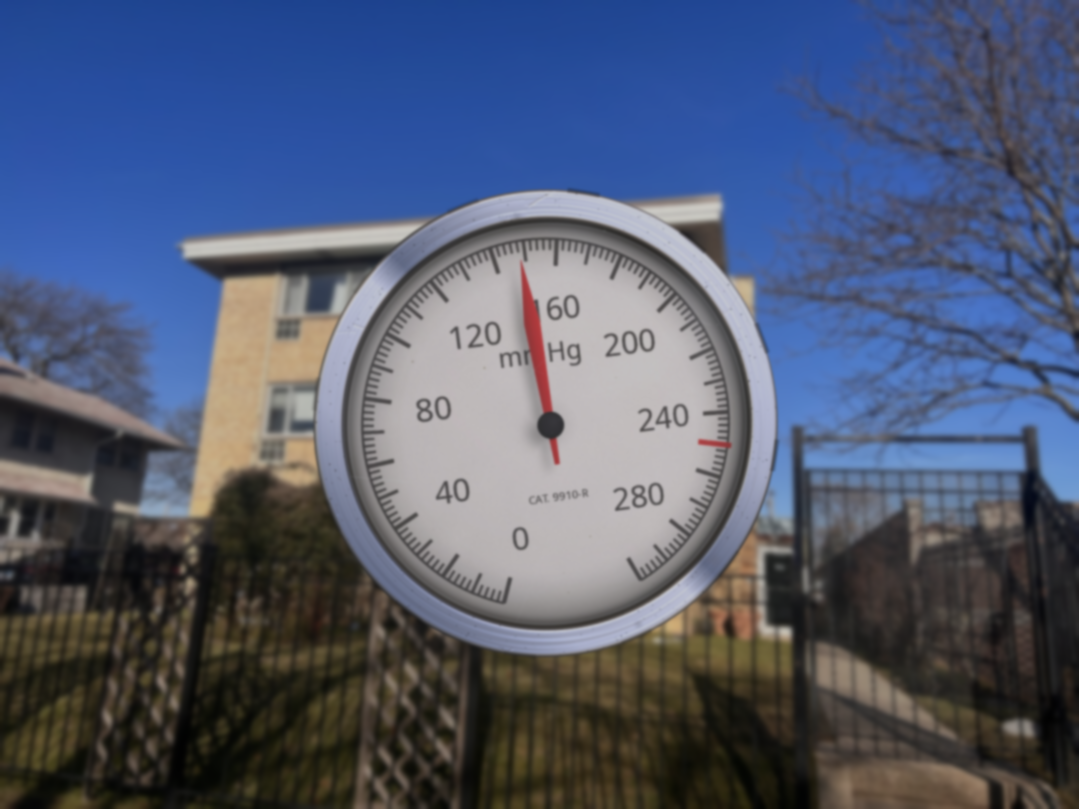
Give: 148 mmHg
